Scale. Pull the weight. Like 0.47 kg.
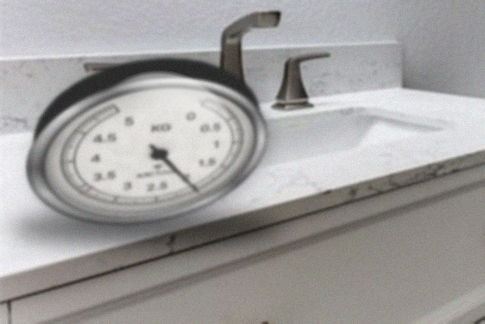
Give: 2 kg
